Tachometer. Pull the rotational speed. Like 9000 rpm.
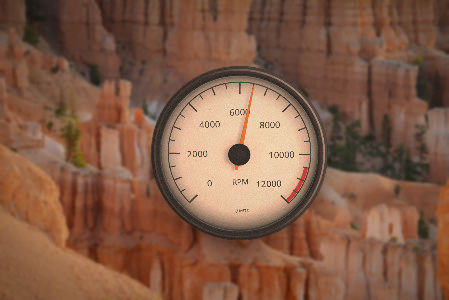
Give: 6500 rpm
